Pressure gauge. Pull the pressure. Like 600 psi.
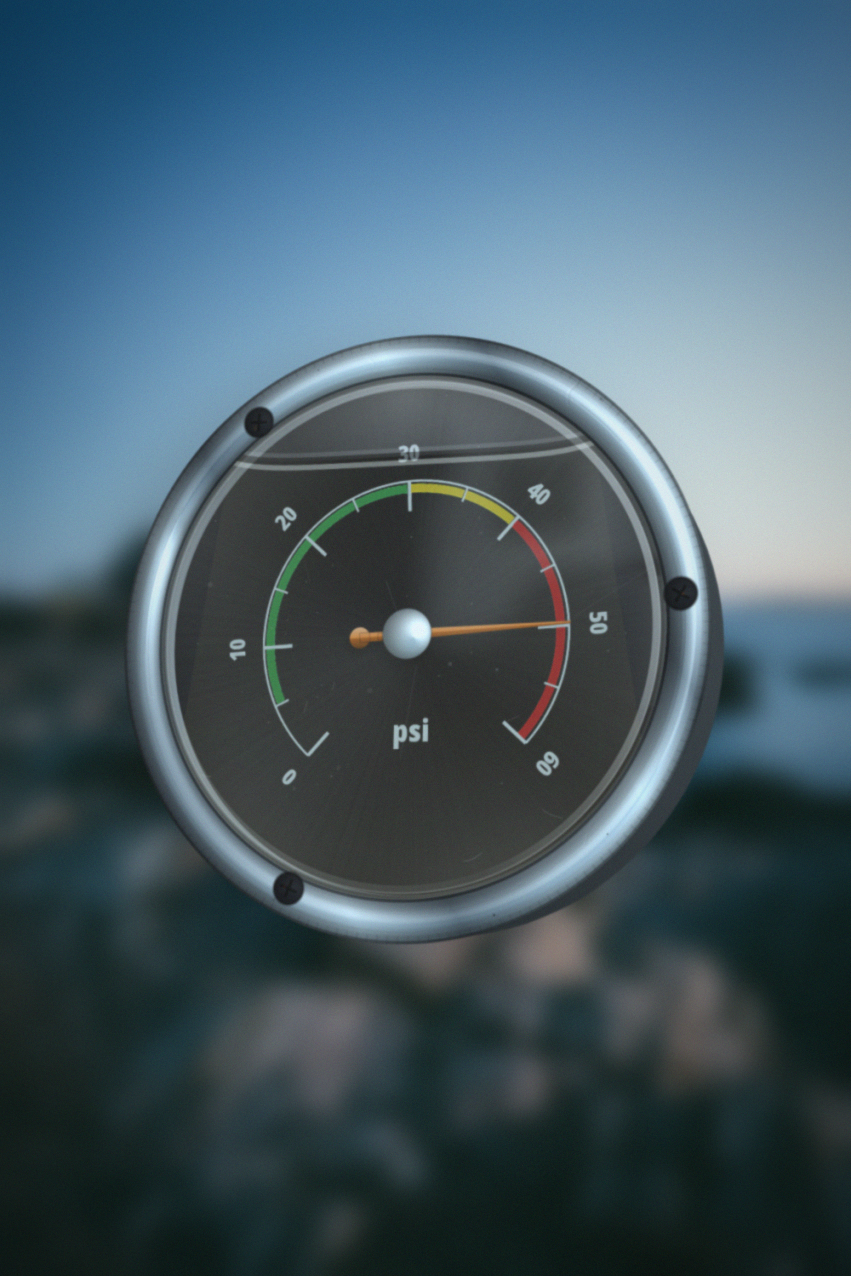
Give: 50 psi
